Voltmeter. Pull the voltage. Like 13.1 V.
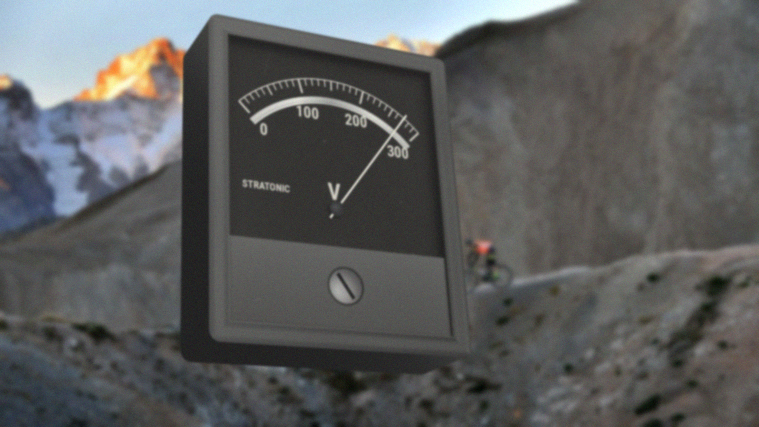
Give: 270 V
